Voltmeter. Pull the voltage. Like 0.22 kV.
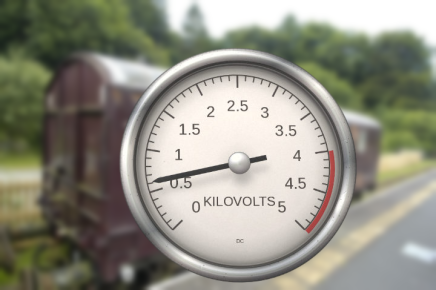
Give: 0.6 kV
